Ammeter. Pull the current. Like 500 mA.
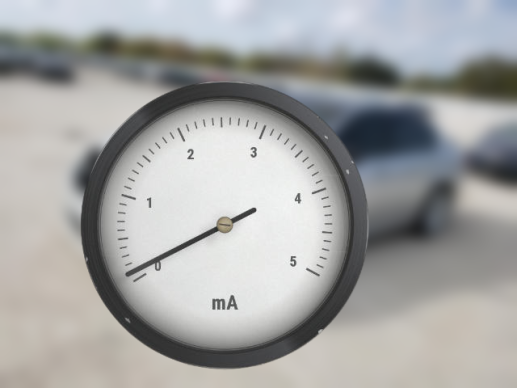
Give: 0.1 mA
